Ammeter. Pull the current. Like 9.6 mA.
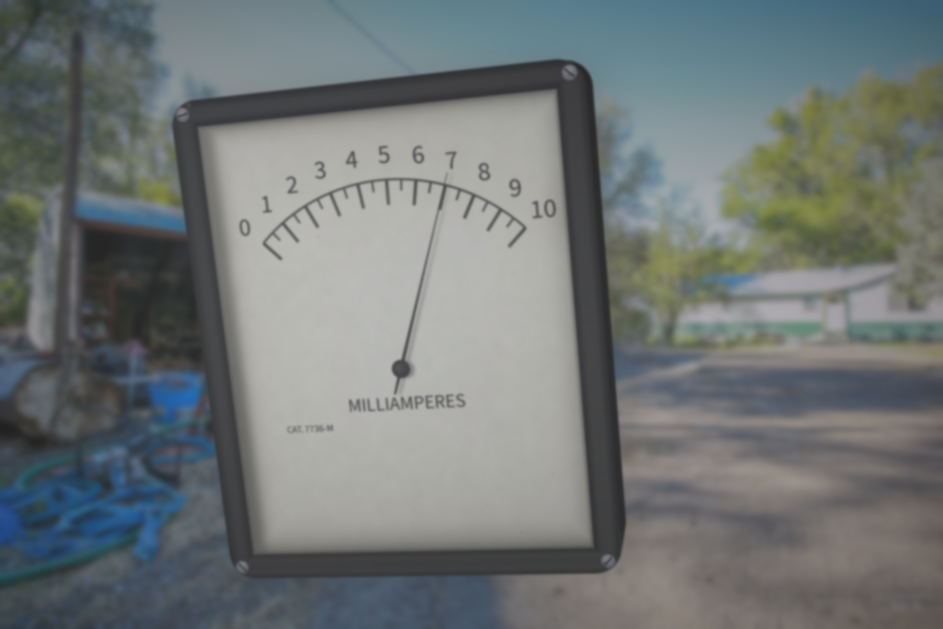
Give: 7 mA
